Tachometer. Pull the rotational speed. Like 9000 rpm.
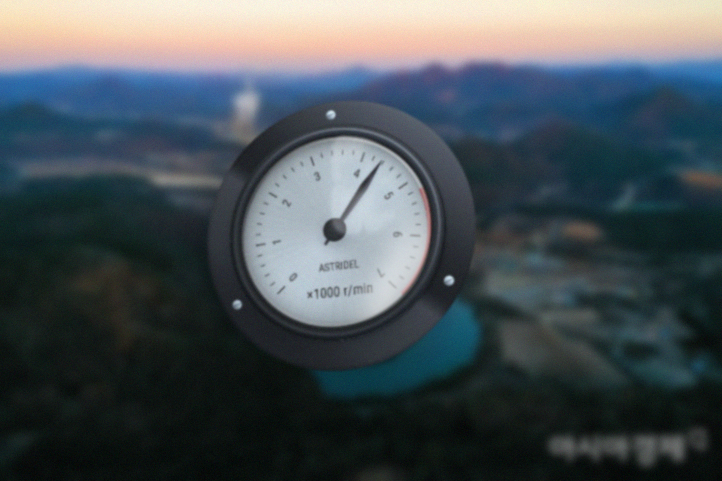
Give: 4400 rpm
